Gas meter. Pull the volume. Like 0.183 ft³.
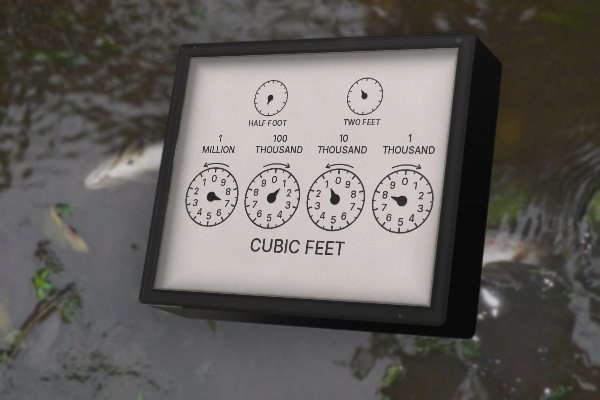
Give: 710800 ft³
